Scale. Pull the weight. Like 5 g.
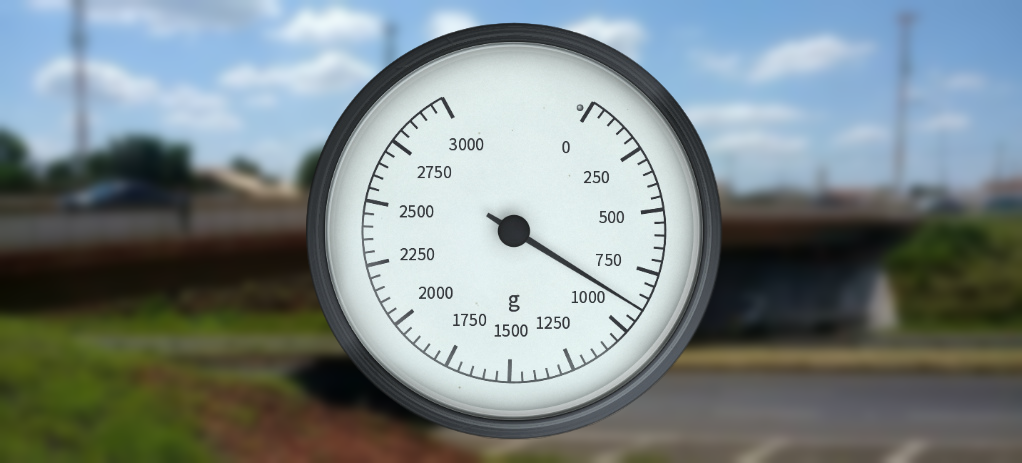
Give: 900 g
